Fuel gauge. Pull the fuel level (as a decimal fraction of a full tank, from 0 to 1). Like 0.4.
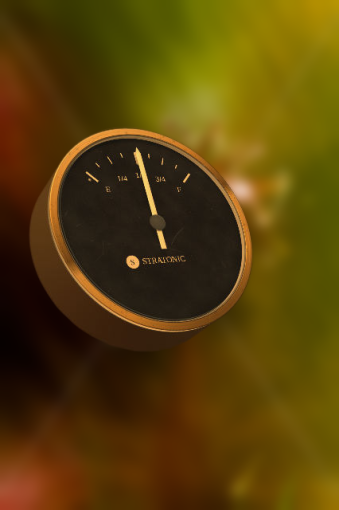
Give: 0.5
